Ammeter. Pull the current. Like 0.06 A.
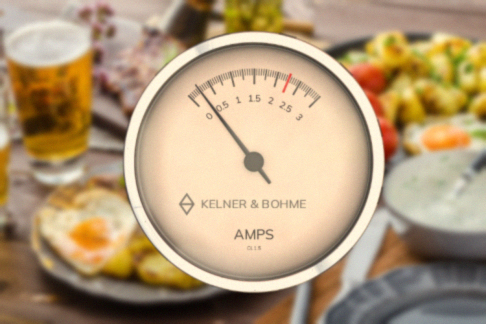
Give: 0.25 A
